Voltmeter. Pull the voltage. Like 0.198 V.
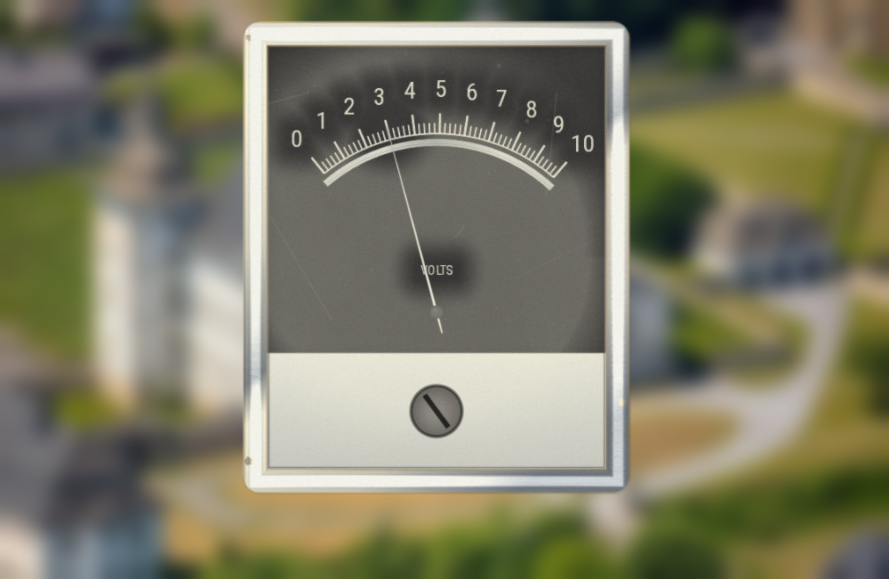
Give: 3 V
